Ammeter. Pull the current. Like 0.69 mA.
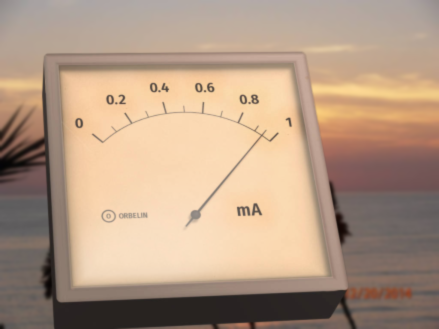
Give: 0.95 mA
